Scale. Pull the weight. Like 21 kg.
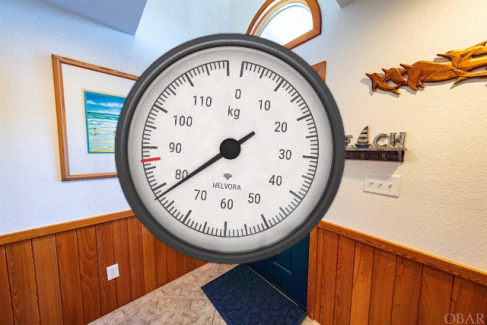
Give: 78 kg
